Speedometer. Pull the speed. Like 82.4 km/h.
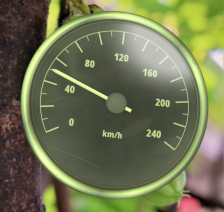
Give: 50 km/h
